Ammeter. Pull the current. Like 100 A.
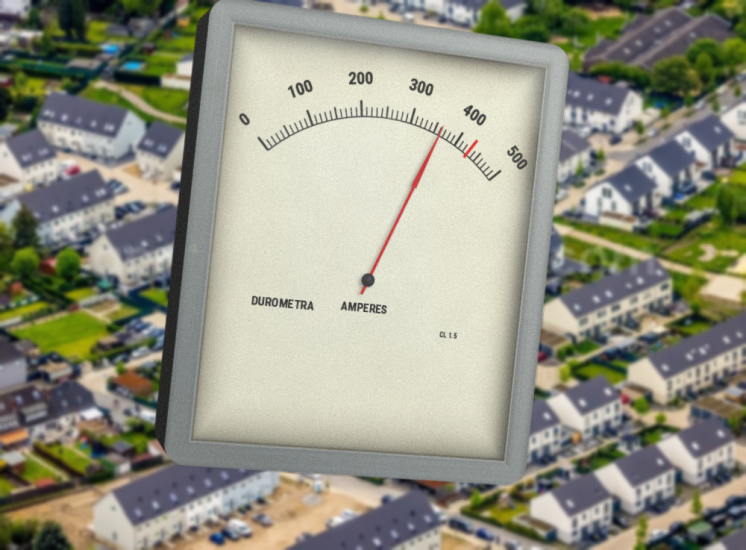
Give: 360 A
